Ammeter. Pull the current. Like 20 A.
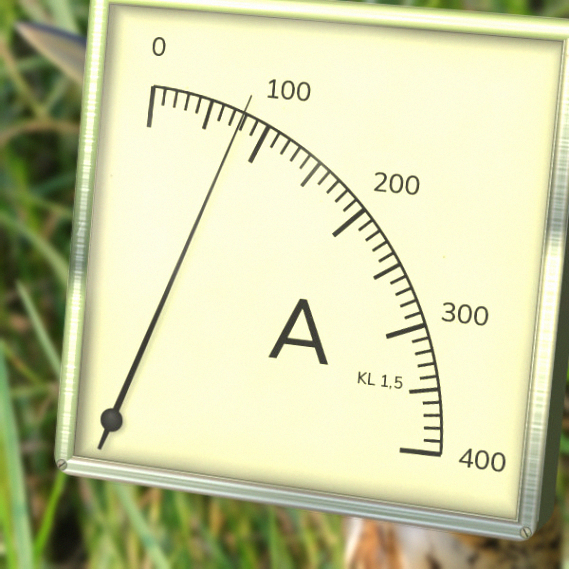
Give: 80 A
